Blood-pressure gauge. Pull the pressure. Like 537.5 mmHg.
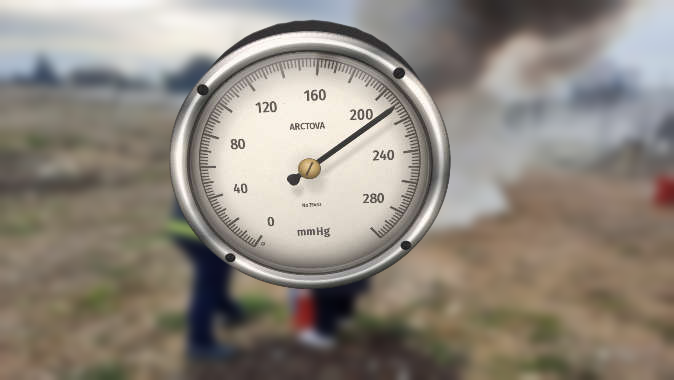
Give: 210 mmHg
